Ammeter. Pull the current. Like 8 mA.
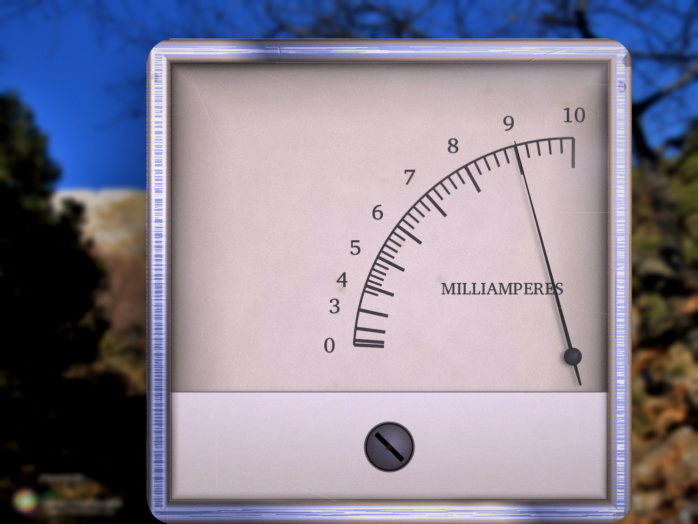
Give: 9 mA
